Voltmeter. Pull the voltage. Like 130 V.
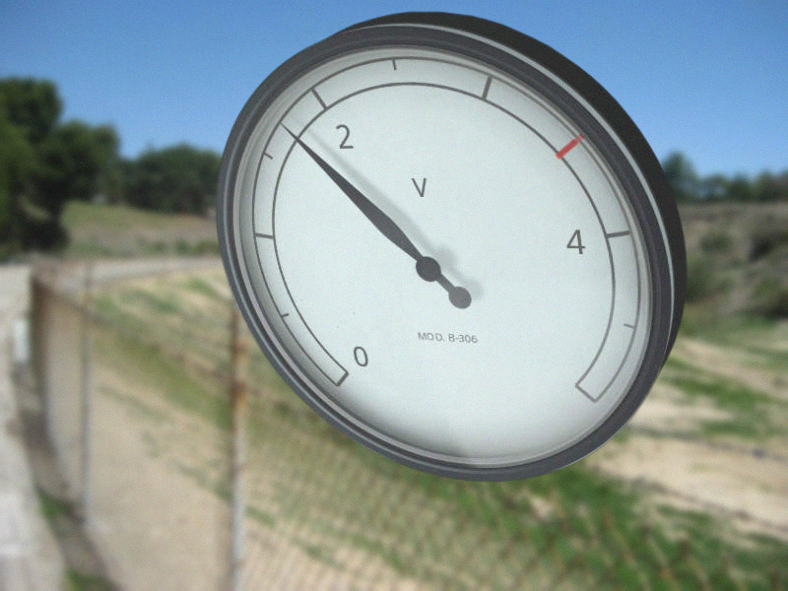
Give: 1.75 V
